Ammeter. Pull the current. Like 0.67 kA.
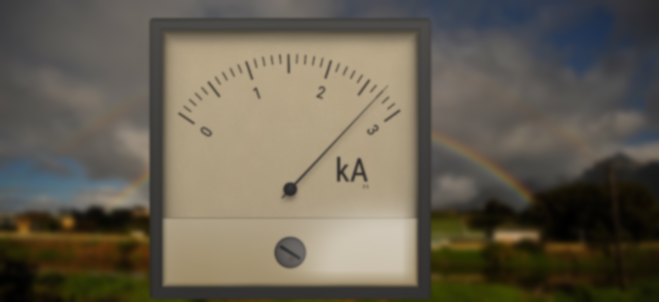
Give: 2.7 kA
